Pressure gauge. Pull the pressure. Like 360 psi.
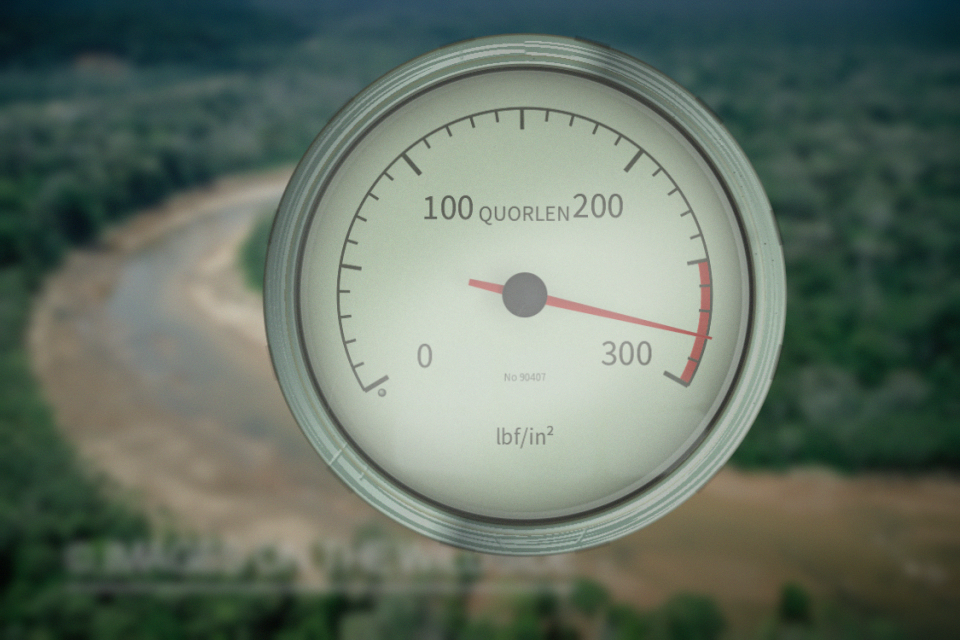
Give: 280 psi
